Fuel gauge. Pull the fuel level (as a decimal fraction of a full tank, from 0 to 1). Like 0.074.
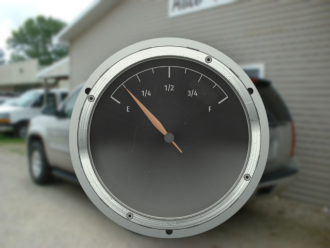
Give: 0.125
